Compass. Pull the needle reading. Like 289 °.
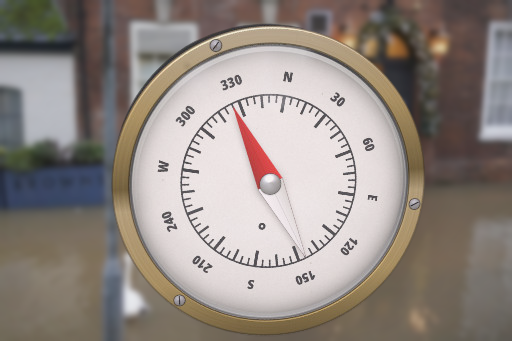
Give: 325 °
